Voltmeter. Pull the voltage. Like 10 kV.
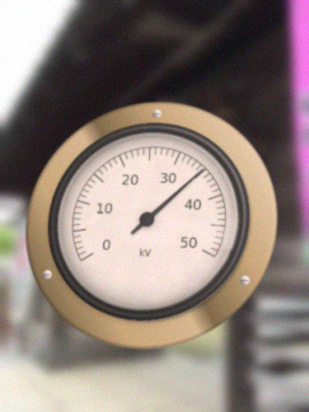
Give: 35 kV
